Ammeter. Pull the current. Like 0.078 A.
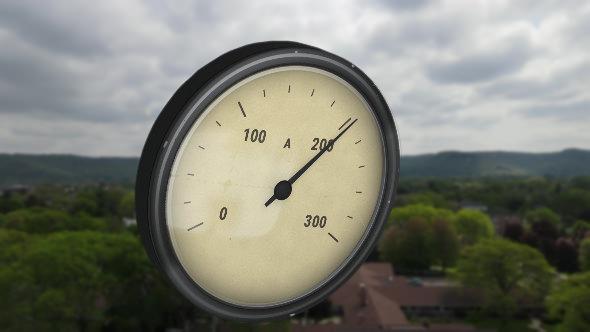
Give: 200 A
